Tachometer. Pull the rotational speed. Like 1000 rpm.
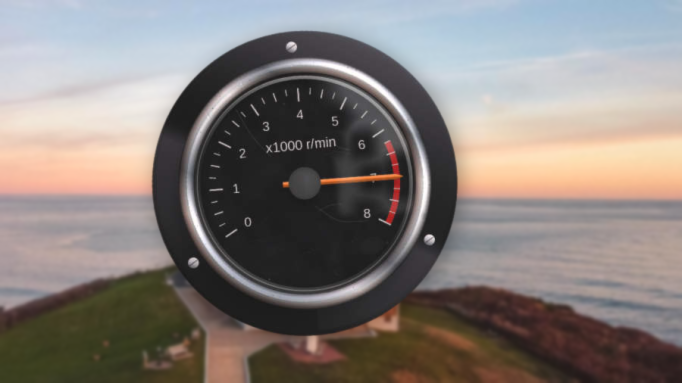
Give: 7000 rpm
